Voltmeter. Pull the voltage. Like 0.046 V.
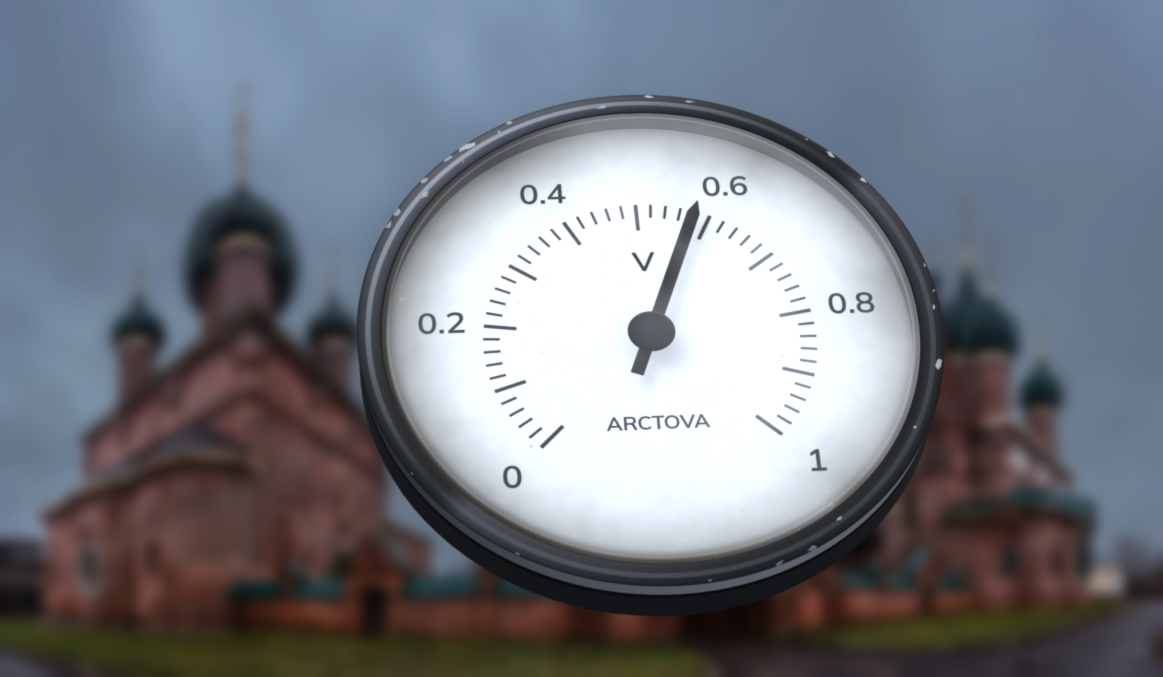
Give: 0.58 V
